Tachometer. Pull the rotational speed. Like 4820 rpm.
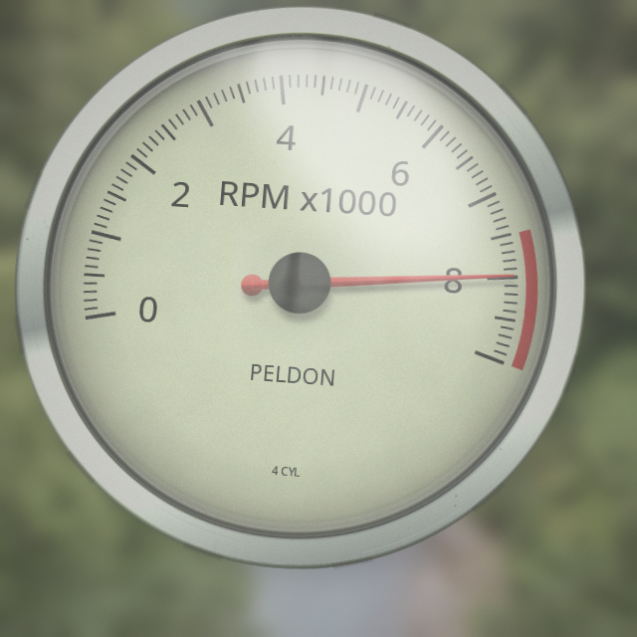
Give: 8000 rpm
